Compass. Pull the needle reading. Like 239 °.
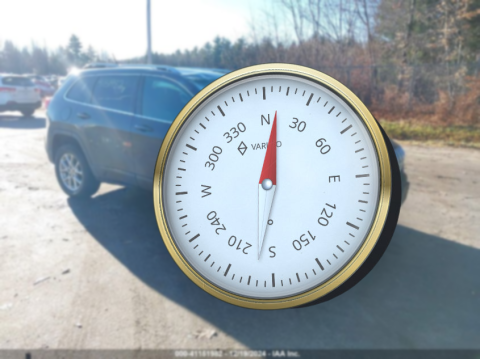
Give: 10 °
